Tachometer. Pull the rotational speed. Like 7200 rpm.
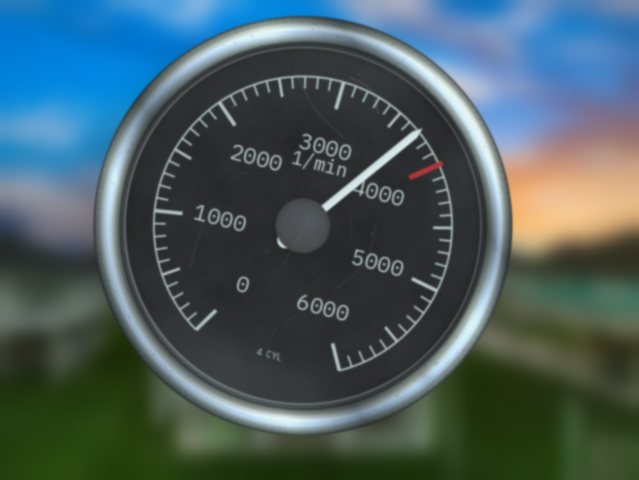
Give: 3700 rpm
